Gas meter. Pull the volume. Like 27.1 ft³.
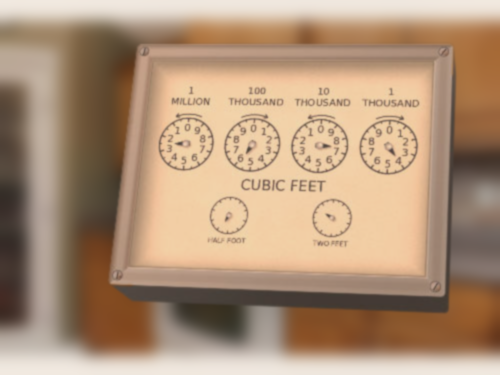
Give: 257400 ft³
